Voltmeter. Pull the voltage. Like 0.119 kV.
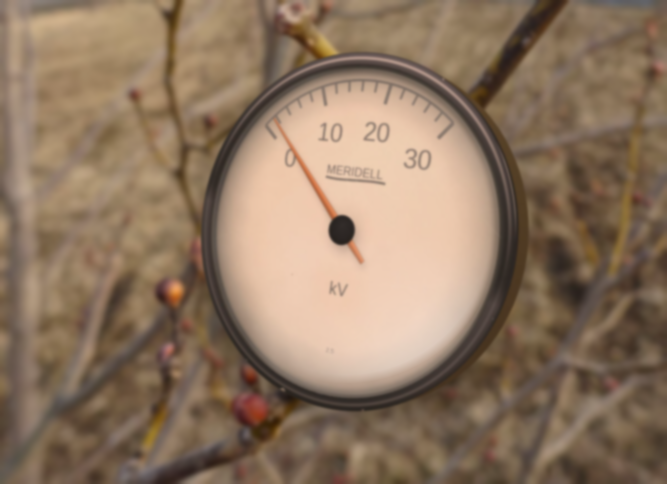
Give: 2 kV
